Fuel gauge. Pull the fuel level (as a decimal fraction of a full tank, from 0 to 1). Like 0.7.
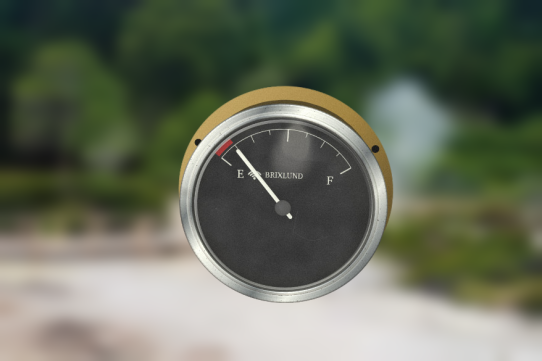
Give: 0.125
